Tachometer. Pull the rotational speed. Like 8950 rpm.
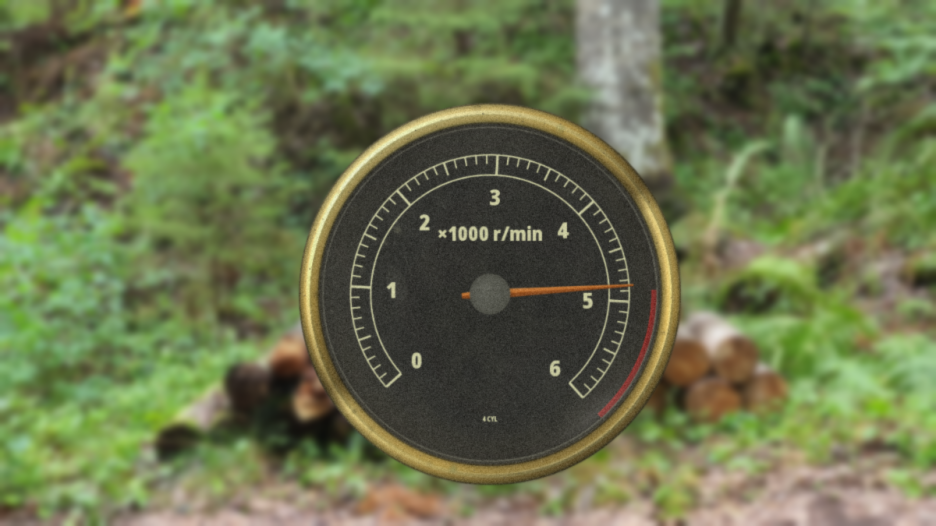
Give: 4850 rpm
